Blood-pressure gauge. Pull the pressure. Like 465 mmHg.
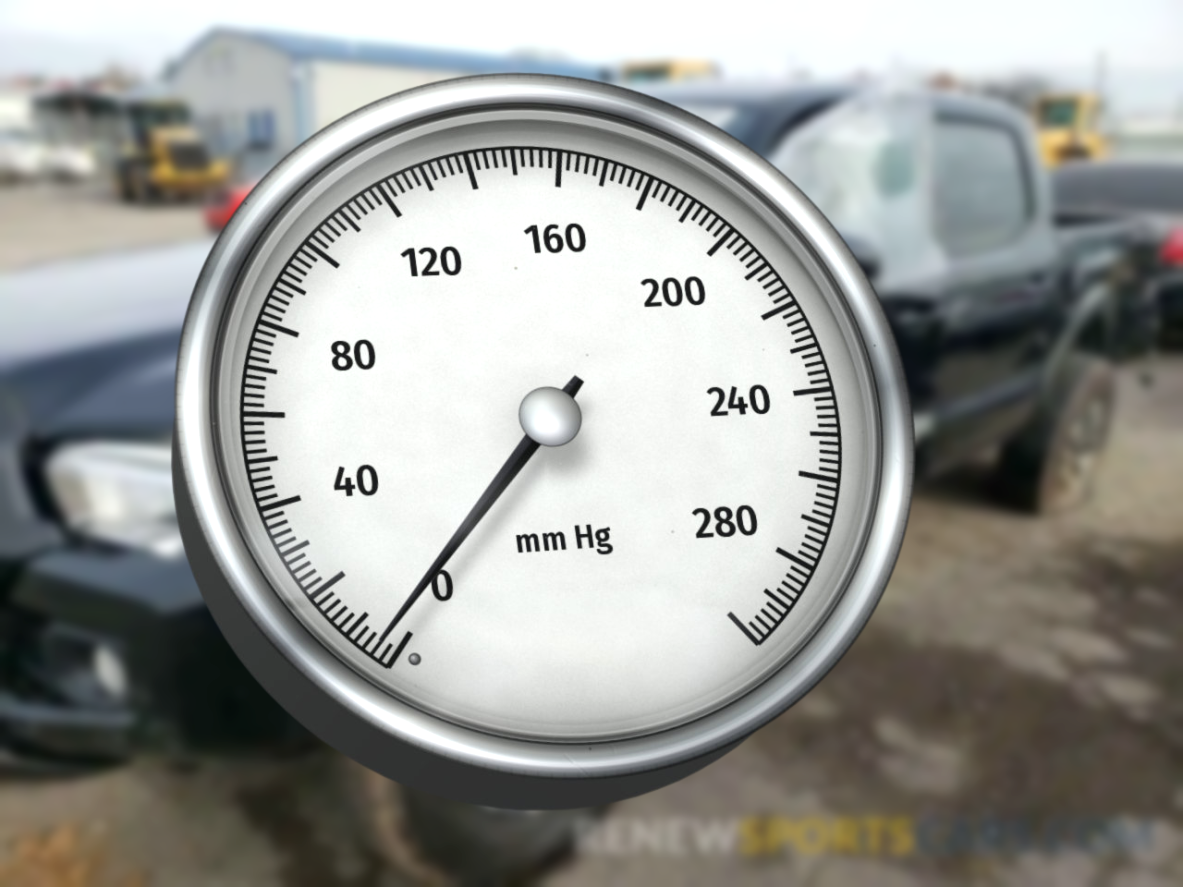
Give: 4 mmHg
